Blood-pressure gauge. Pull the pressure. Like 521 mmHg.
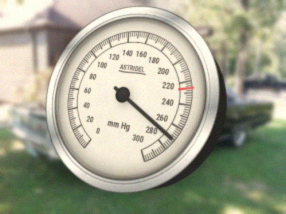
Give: 270 mmHg
